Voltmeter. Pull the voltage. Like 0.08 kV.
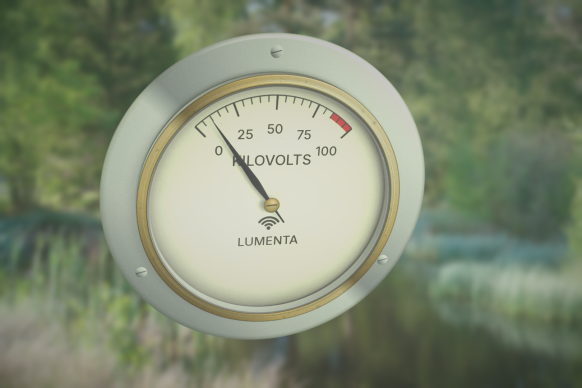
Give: 10 kV
